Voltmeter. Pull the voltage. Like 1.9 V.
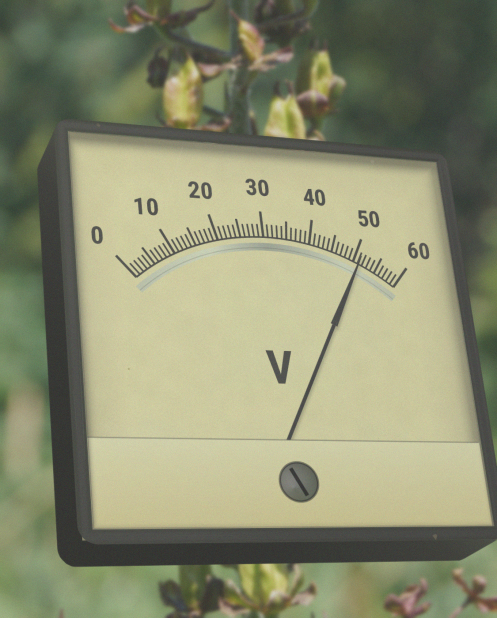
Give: 51 V
